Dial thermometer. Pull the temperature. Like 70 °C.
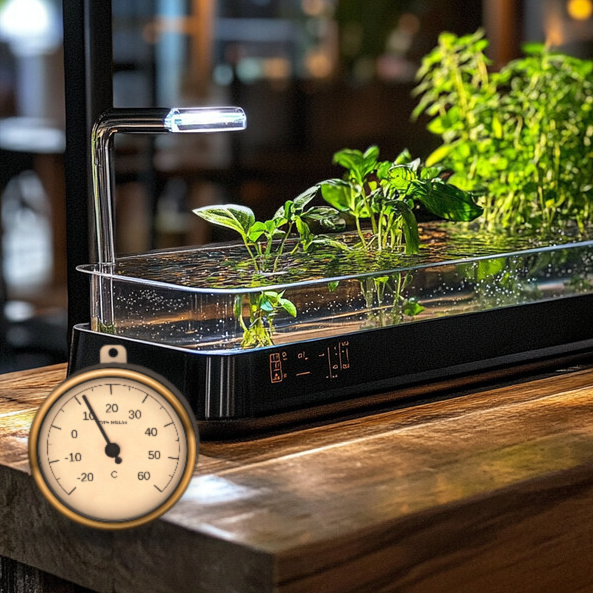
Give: 12.5 °C
